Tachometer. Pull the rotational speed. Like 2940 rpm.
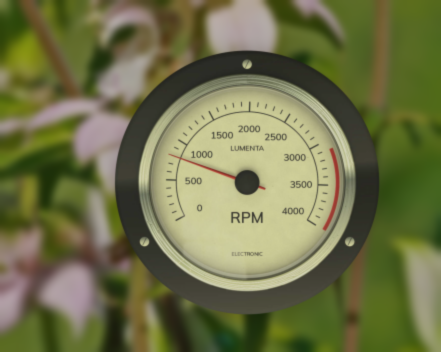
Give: 800 rpm
